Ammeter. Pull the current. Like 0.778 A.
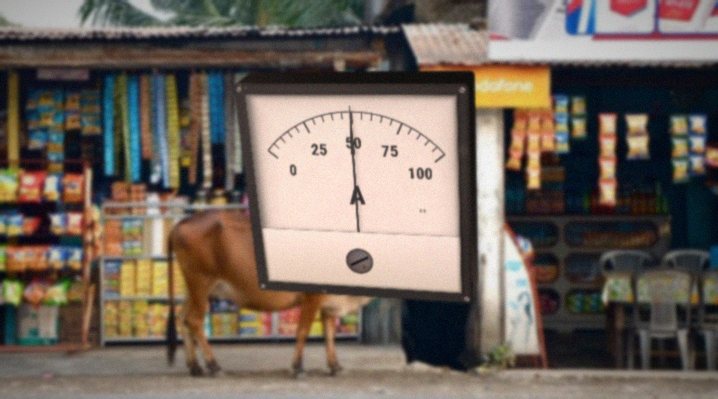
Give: 50 A
